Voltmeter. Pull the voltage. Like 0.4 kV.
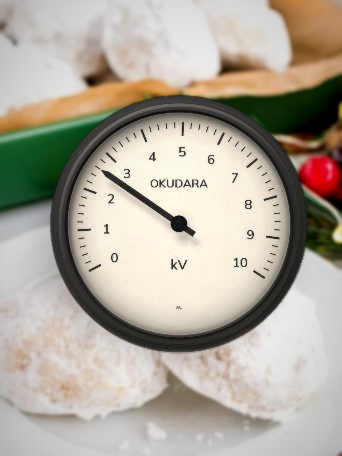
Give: 2.6 kV
